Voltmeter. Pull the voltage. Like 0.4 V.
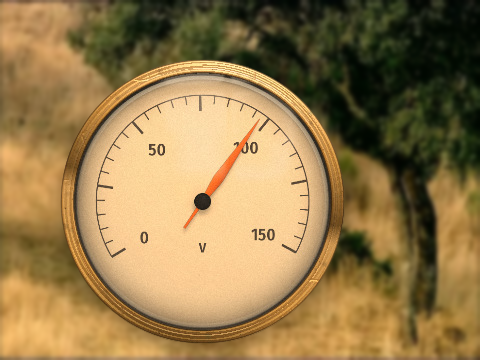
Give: 97.5 V
